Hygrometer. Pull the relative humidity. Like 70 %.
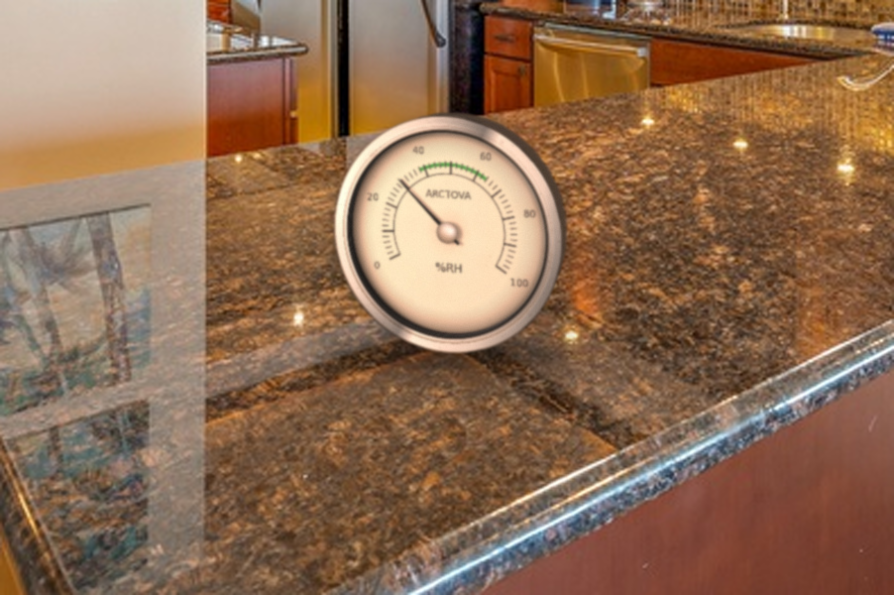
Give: 30 %
